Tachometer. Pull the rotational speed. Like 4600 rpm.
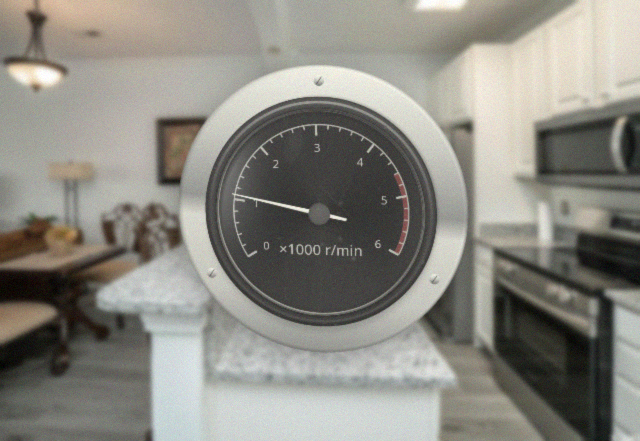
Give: 1100 rpm
